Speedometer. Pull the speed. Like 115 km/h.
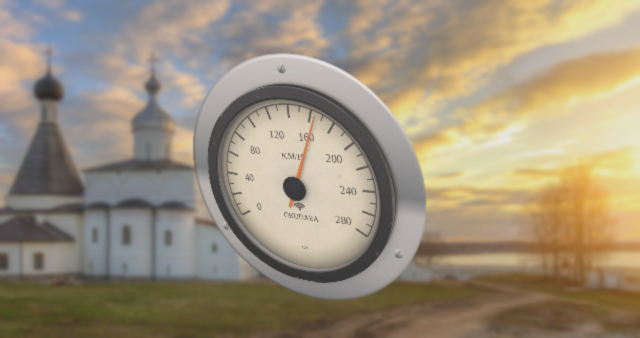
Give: 165 km/h
